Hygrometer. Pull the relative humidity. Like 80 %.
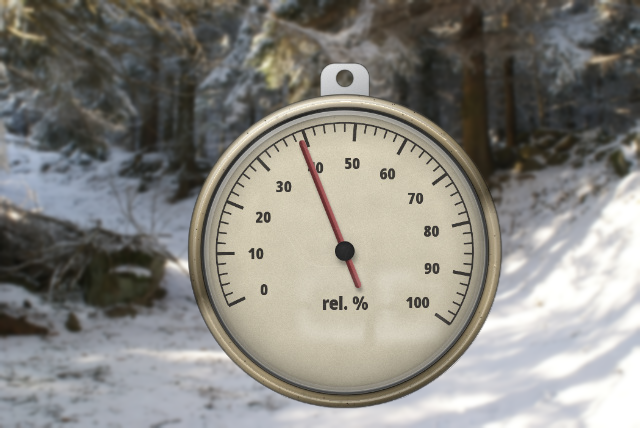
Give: 39 %
